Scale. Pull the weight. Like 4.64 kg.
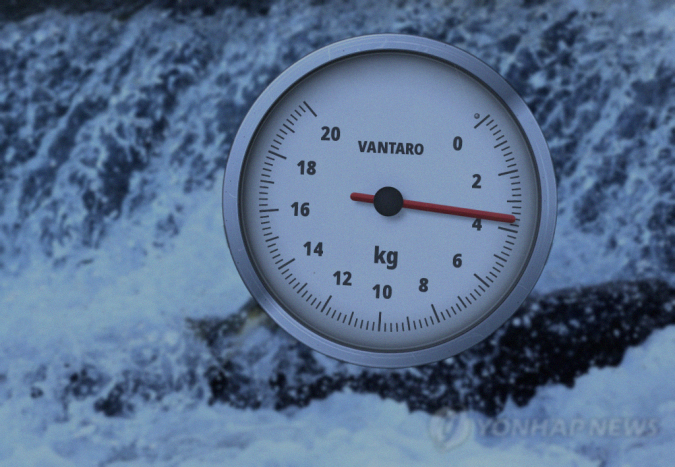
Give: 3.6 kg
